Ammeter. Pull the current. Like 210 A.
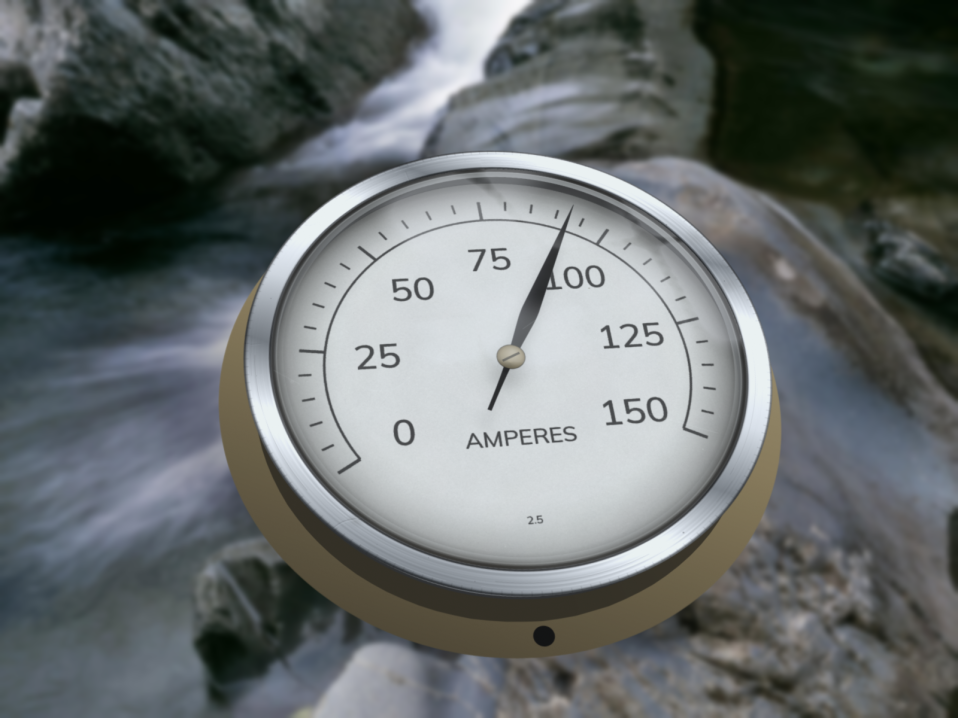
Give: 92.5 A
